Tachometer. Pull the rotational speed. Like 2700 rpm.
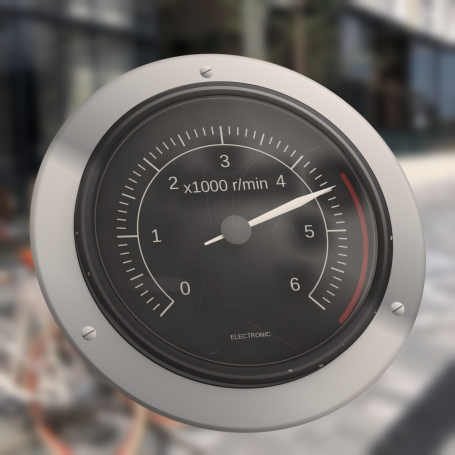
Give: 4500 rpm
